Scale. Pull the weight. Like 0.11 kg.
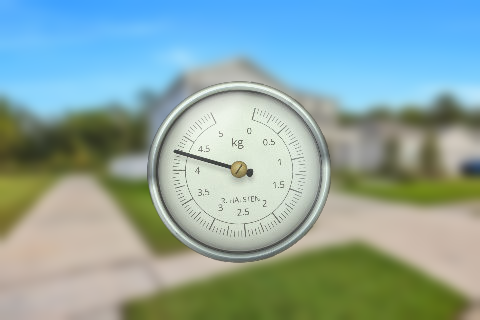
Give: 4.25 kg
